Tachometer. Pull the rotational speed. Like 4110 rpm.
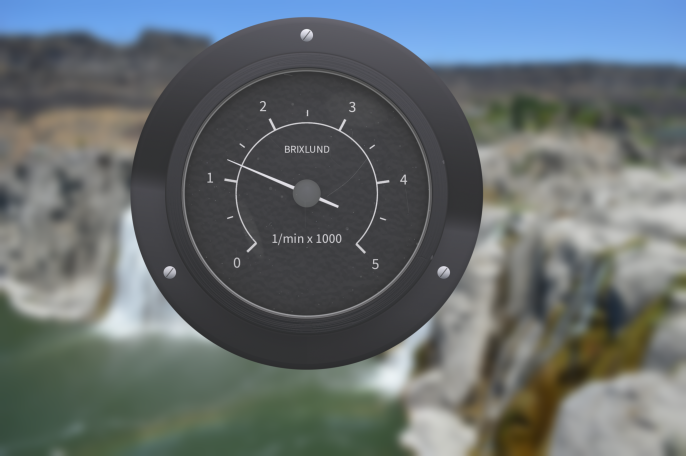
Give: 1250 rpm
